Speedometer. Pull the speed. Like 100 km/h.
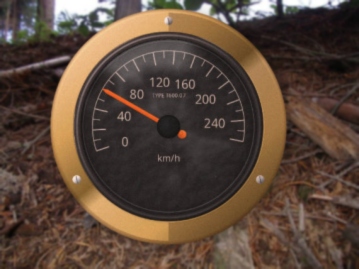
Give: 60 km/h
